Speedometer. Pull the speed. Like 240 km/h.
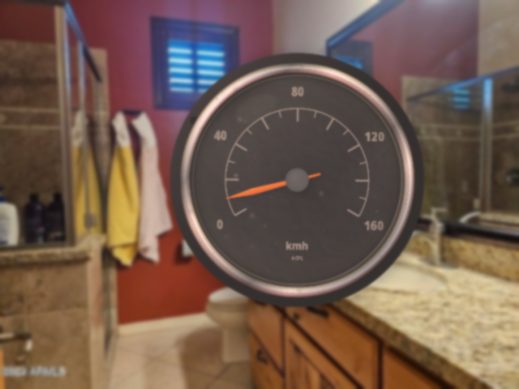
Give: 10 km/h
